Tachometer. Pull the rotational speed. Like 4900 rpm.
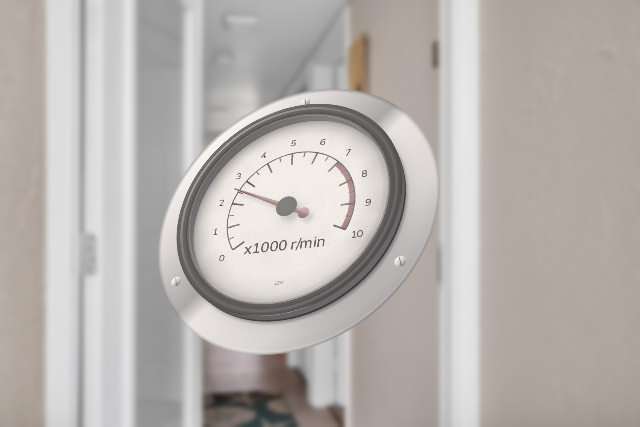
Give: 2500 rpm
